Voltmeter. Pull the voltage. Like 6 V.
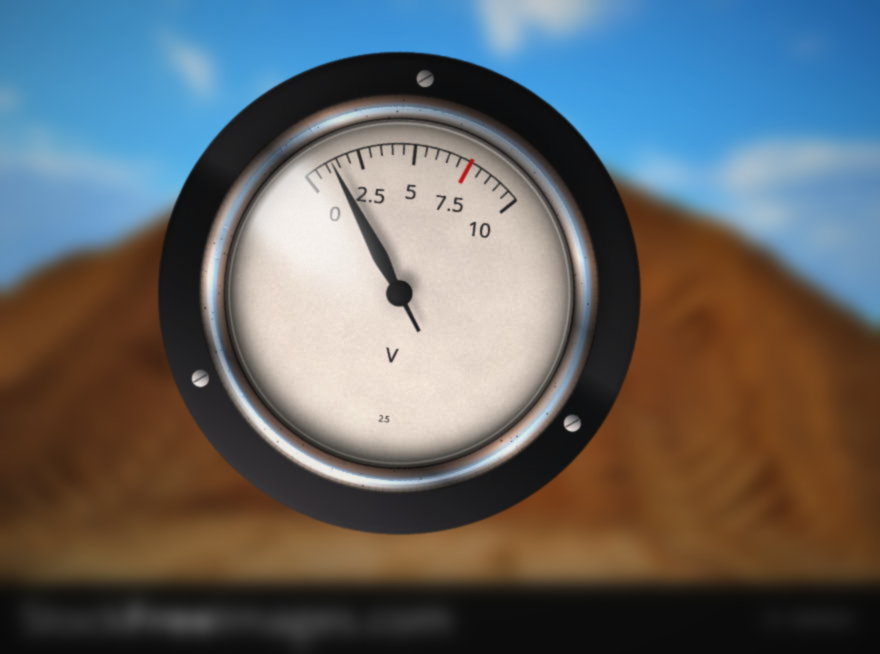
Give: 1.25 V
